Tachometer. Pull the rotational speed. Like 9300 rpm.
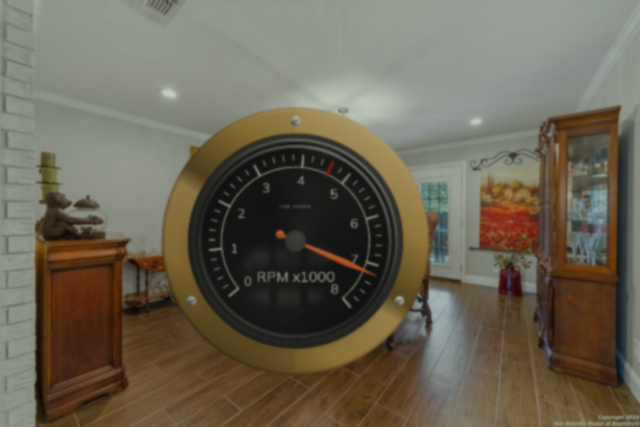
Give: 7200 rpm
